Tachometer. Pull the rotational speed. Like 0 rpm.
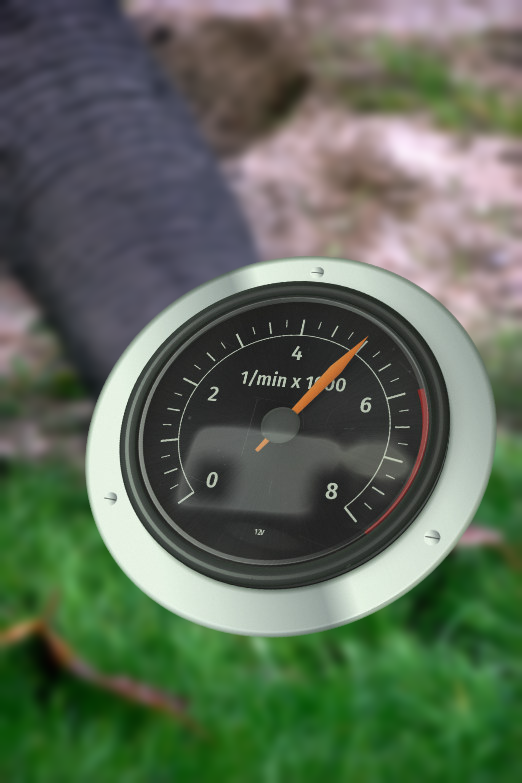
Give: 5000 rpm
